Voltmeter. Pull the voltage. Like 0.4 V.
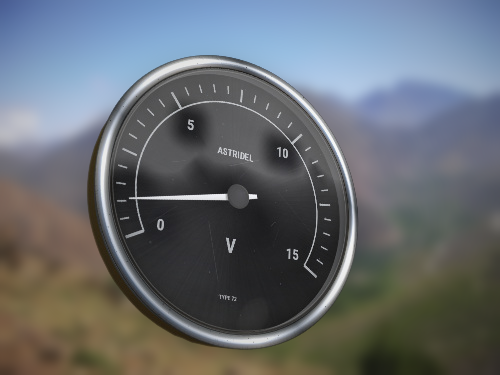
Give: 1 V
